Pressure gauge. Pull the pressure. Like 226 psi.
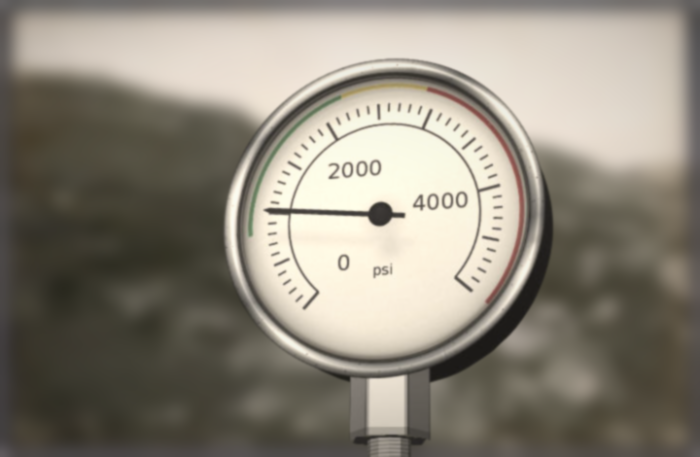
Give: 1000 psi
